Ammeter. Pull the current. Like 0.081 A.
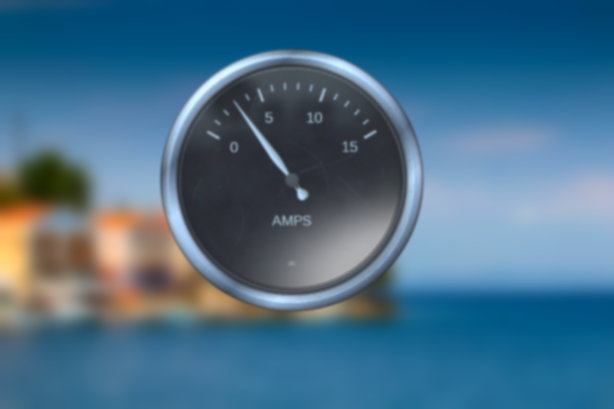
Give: 3 A
